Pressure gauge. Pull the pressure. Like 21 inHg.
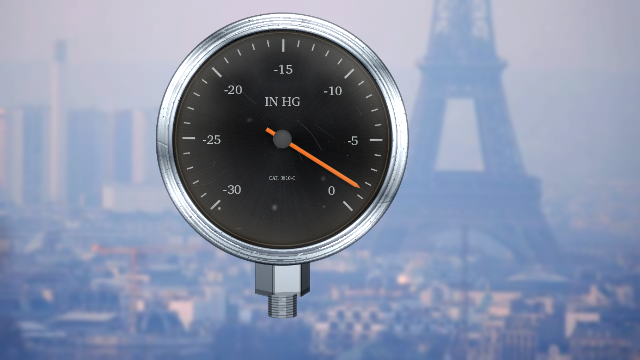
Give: -1.5 inHg
